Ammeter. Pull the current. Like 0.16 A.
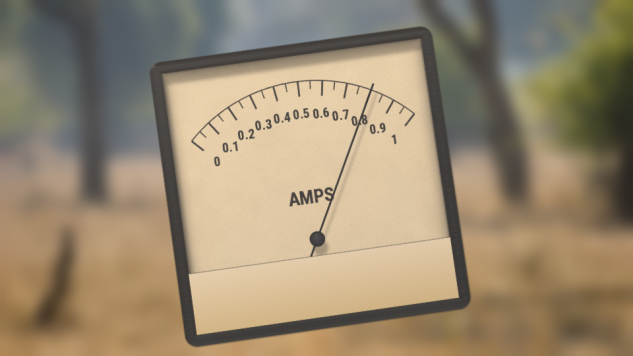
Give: 0.8 A
